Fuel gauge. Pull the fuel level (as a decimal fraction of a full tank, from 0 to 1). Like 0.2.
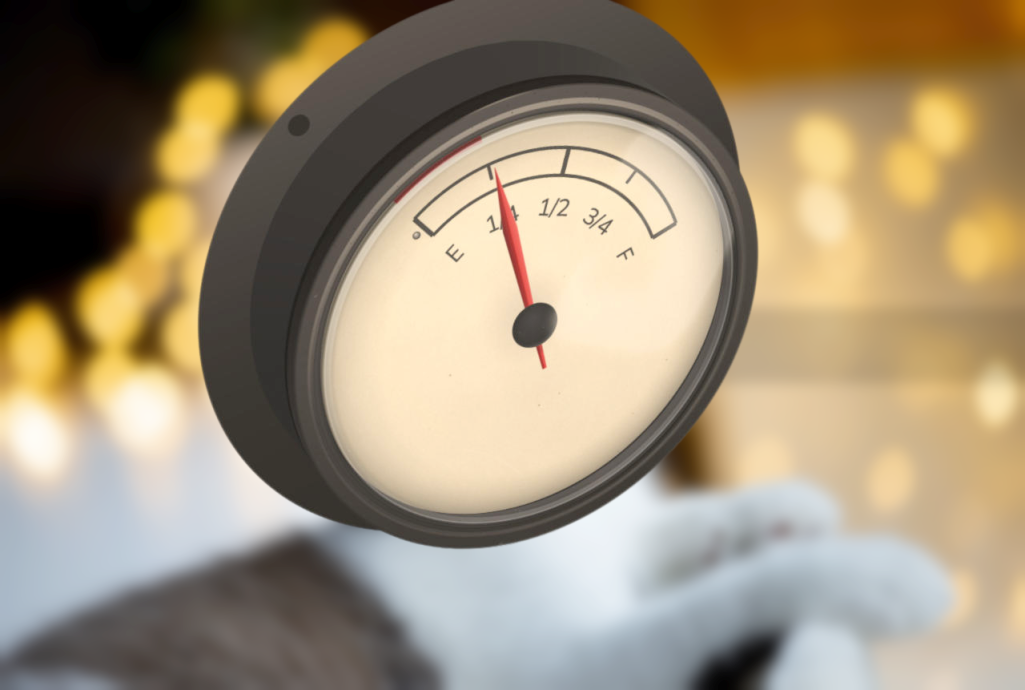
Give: 0.25
